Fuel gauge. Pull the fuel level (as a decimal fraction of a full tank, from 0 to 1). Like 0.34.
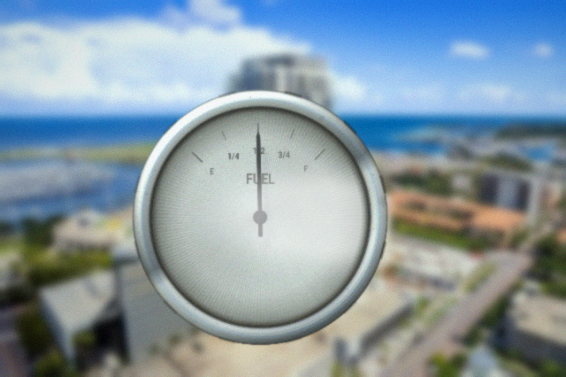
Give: 0.5
